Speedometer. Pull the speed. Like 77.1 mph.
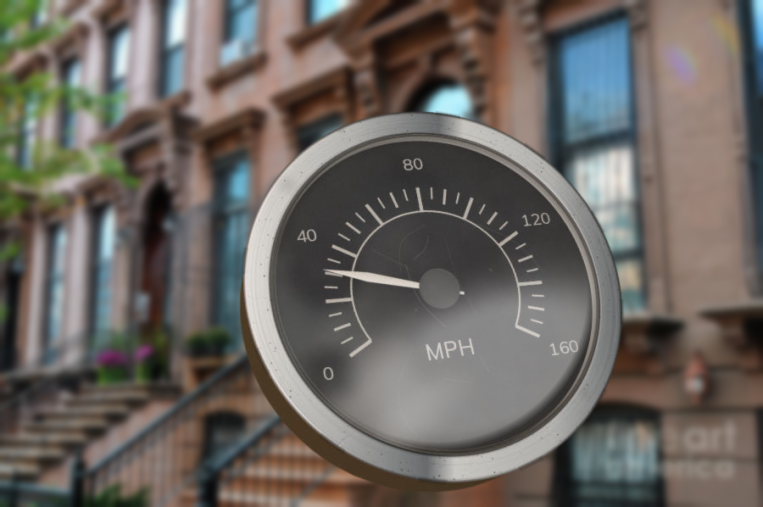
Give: 30 mph
